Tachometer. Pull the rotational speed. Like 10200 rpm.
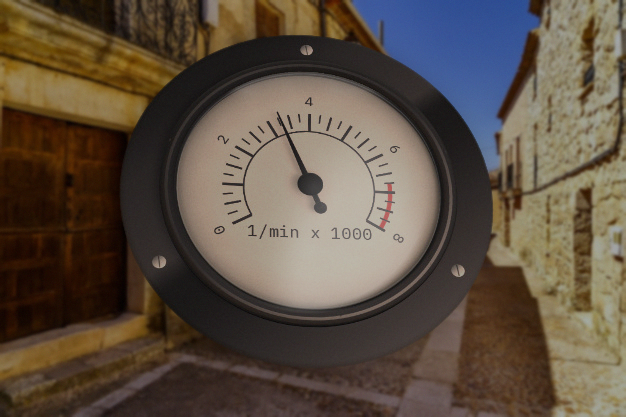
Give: 3250 rpm
